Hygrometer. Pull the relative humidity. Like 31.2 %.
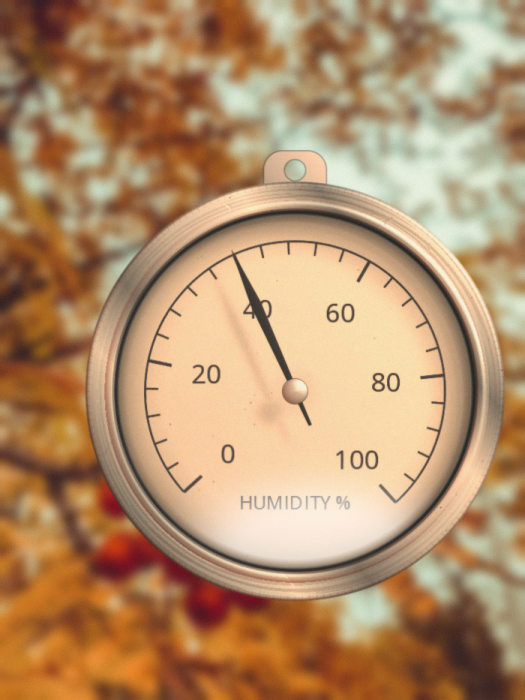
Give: 40 %
